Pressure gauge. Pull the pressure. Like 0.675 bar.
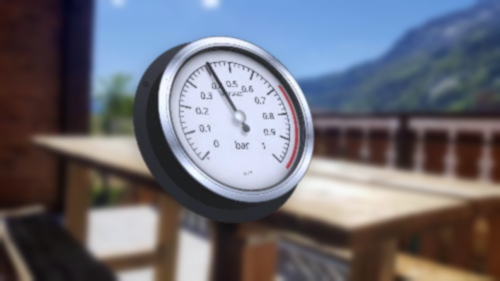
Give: 0.4 bar
